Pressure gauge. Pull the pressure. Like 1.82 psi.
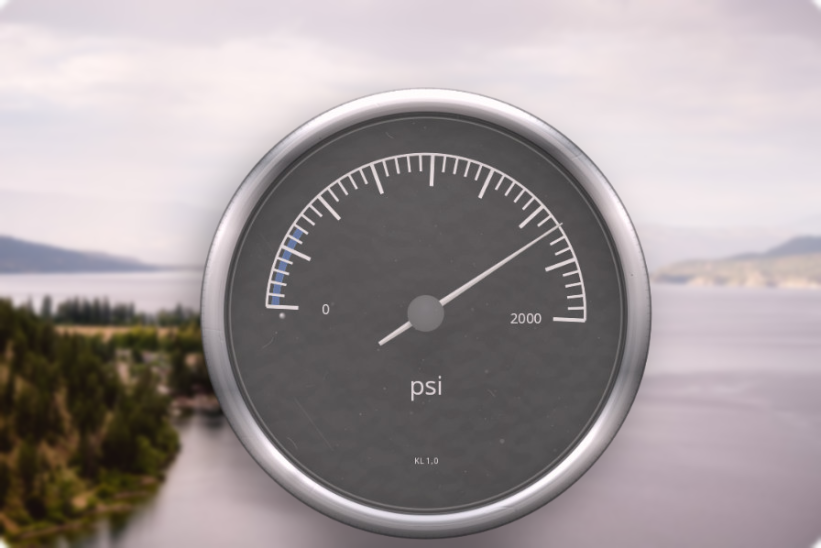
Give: 1600 psi
